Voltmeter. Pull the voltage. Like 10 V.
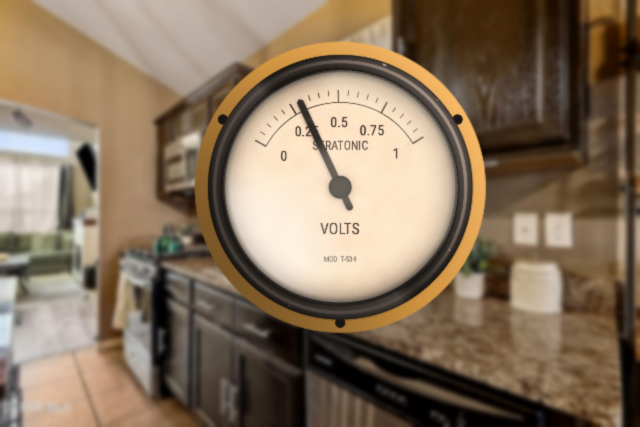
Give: 0.3 V
